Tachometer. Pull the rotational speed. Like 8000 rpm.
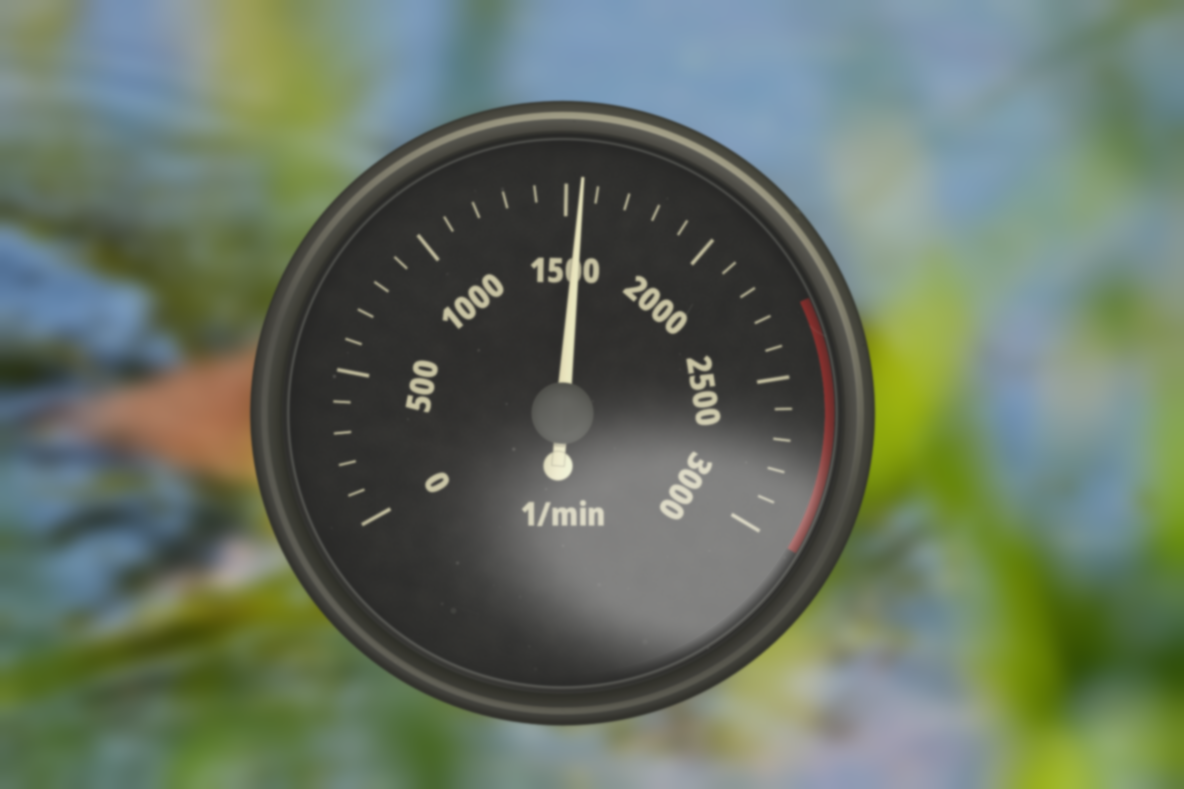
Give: 1550 rpm
